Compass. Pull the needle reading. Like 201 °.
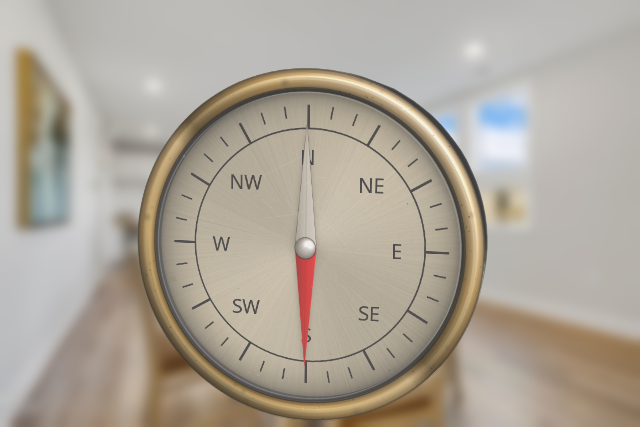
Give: 180 °
